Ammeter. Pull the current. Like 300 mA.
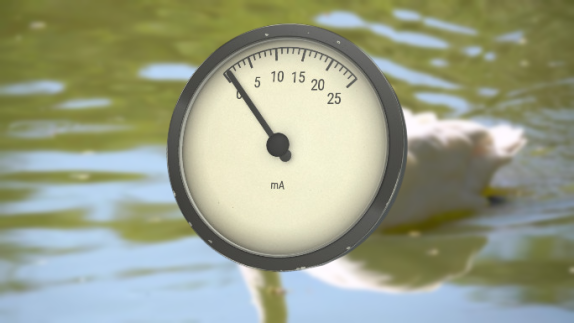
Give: 1 mA
